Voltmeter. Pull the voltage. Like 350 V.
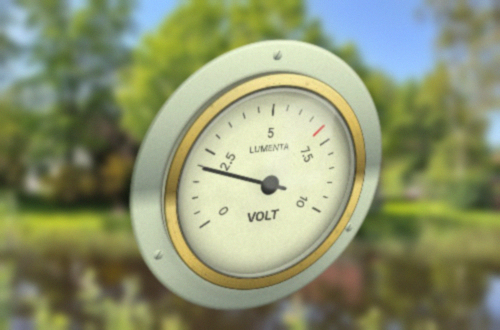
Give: 2 V
